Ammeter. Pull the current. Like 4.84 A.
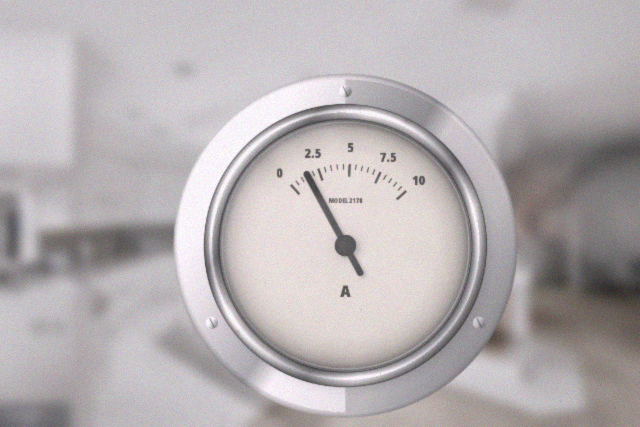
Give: 1.5 A
